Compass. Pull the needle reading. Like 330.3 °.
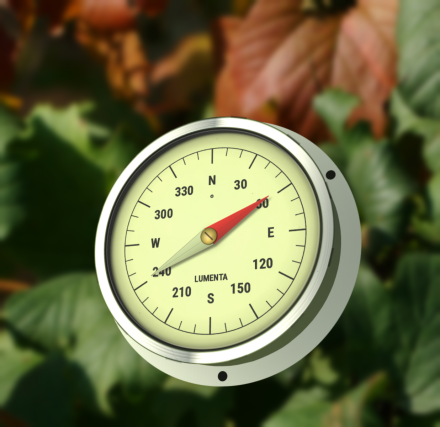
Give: 60 °
